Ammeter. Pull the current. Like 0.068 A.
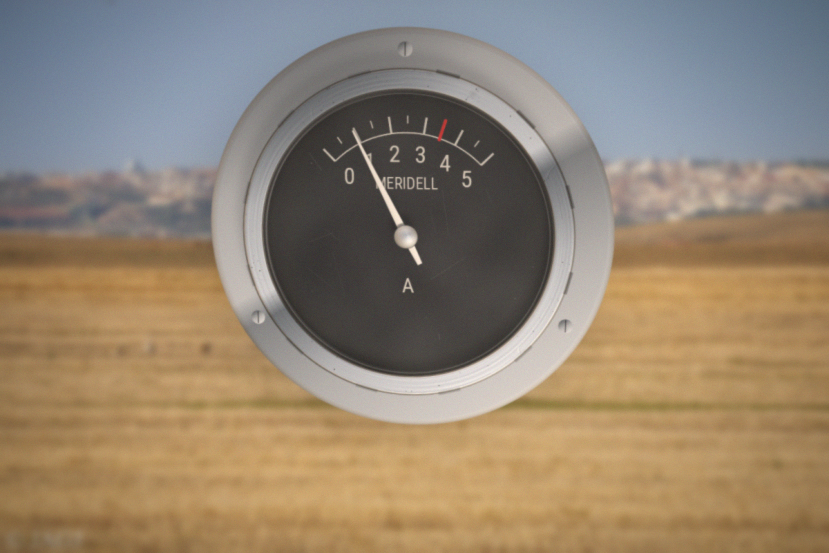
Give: 1 A
